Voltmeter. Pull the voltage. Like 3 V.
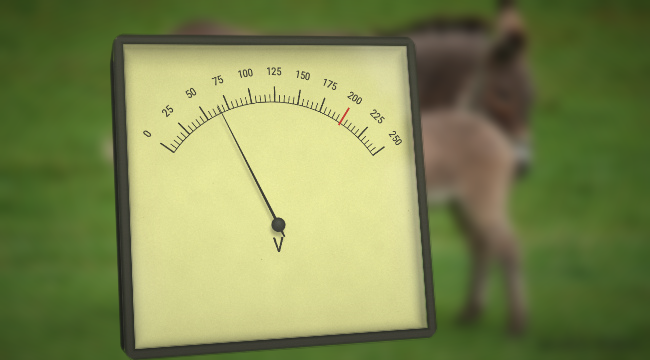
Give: 65 V
